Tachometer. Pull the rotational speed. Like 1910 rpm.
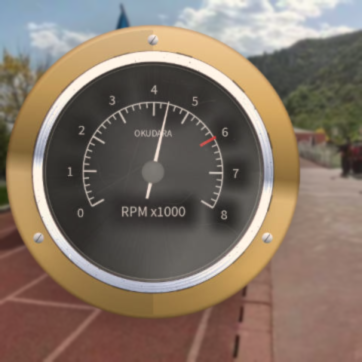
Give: 4400 rpm
